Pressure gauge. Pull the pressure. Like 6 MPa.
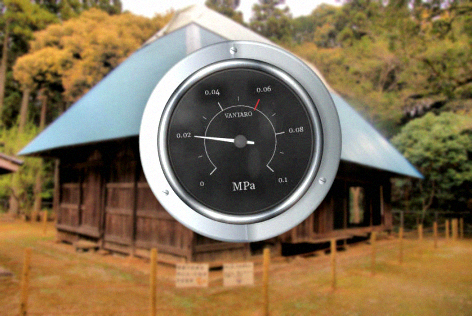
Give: 0.02 MPa
